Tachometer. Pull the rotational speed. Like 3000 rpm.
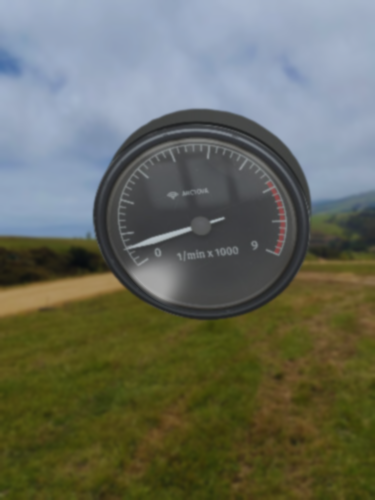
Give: 600 rpm
